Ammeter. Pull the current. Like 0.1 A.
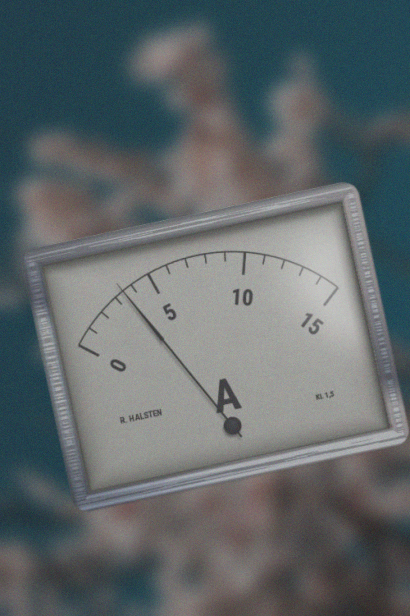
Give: 3.5 A
